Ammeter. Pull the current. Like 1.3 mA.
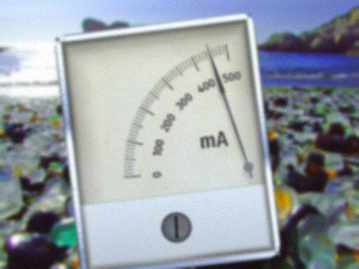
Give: 450 mA
